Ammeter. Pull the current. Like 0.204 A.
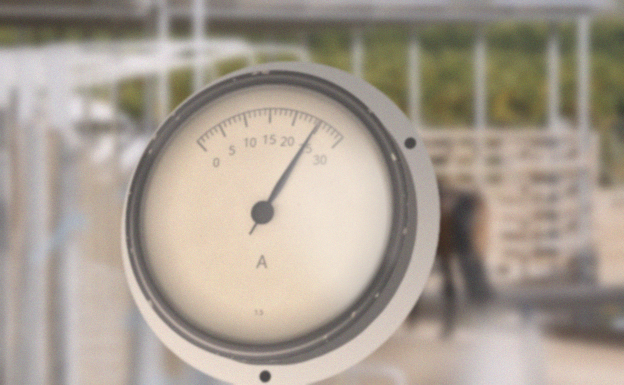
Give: 25 A
